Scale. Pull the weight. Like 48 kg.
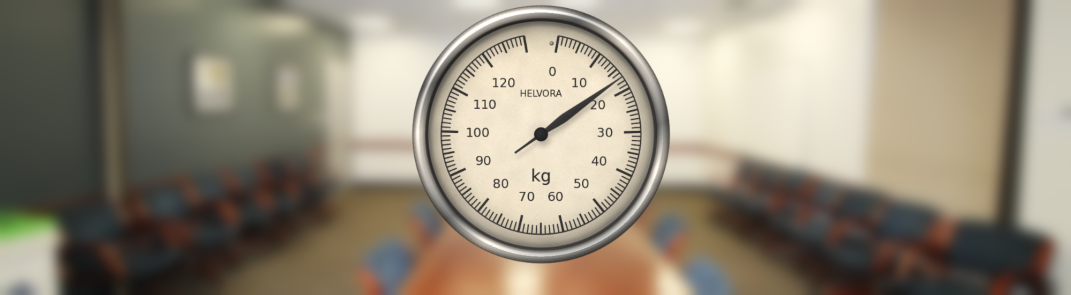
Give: 17 kg
